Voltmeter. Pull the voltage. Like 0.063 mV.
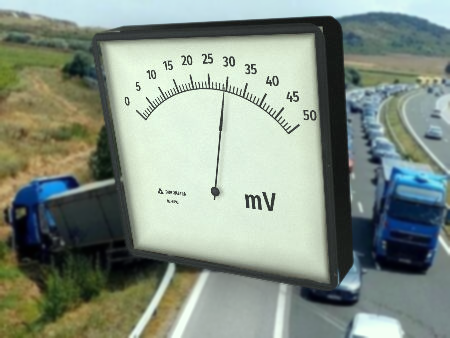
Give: 30 mV
